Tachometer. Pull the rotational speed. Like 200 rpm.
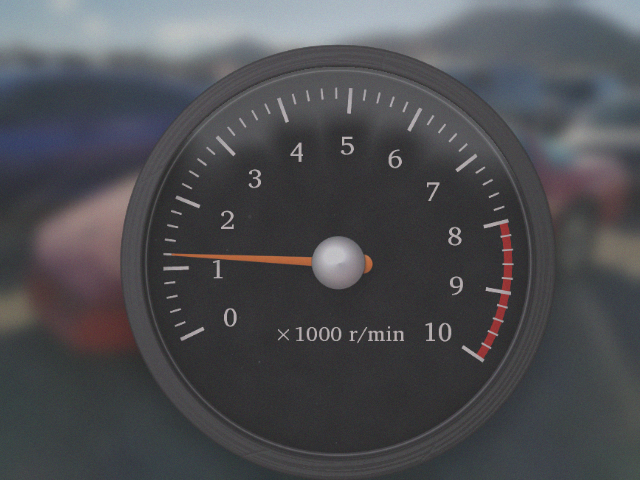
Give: 1200 rpm
